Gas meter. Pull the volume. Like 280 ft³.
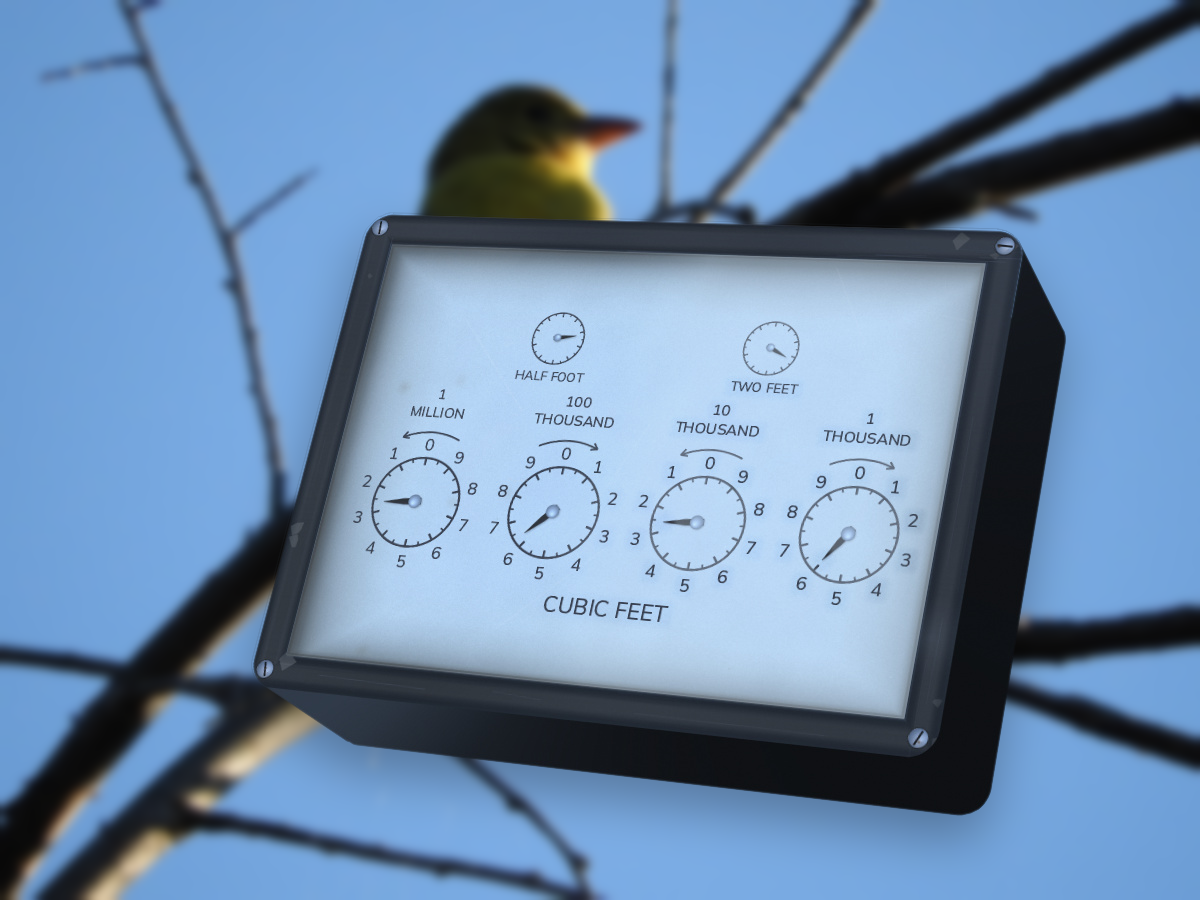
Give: 262600 ft³
